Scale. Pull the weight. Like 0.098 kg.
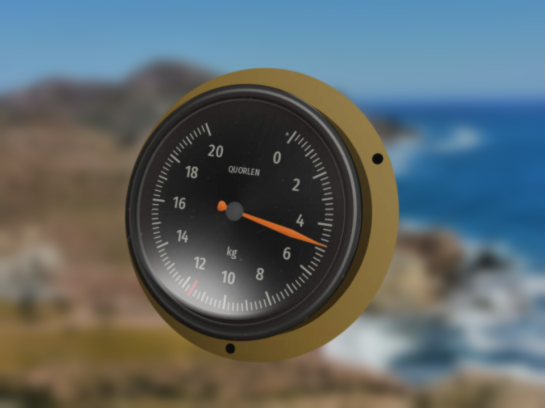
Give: 4.8 kg
